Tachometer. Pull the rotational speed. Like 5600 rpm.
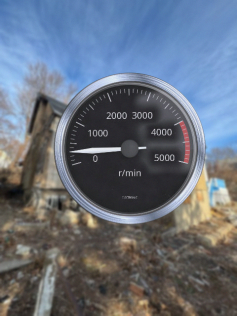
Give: 300 rpm
